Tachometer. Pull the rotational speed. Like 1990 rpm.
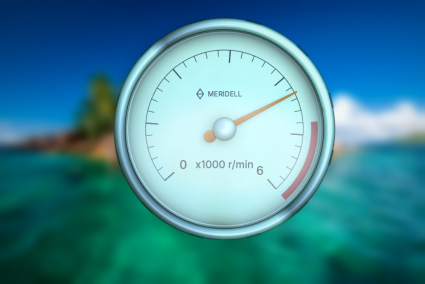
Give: 4300 rpm
